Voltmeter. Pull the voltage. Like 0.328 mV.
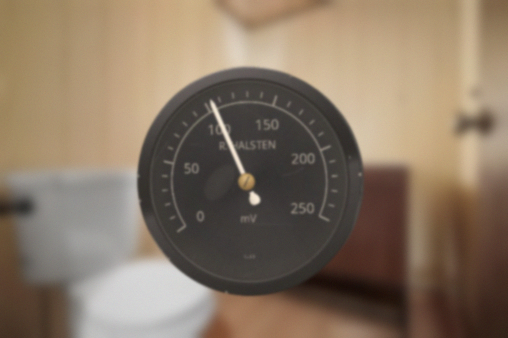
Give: 105 mV
